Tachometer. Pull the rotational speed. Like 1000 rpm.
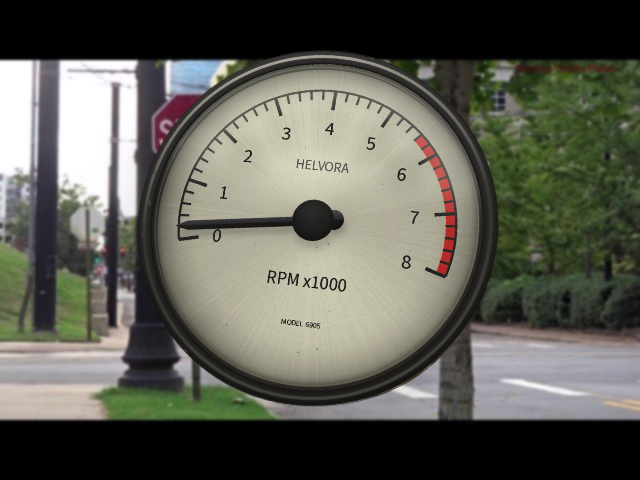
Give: 200 rpm
